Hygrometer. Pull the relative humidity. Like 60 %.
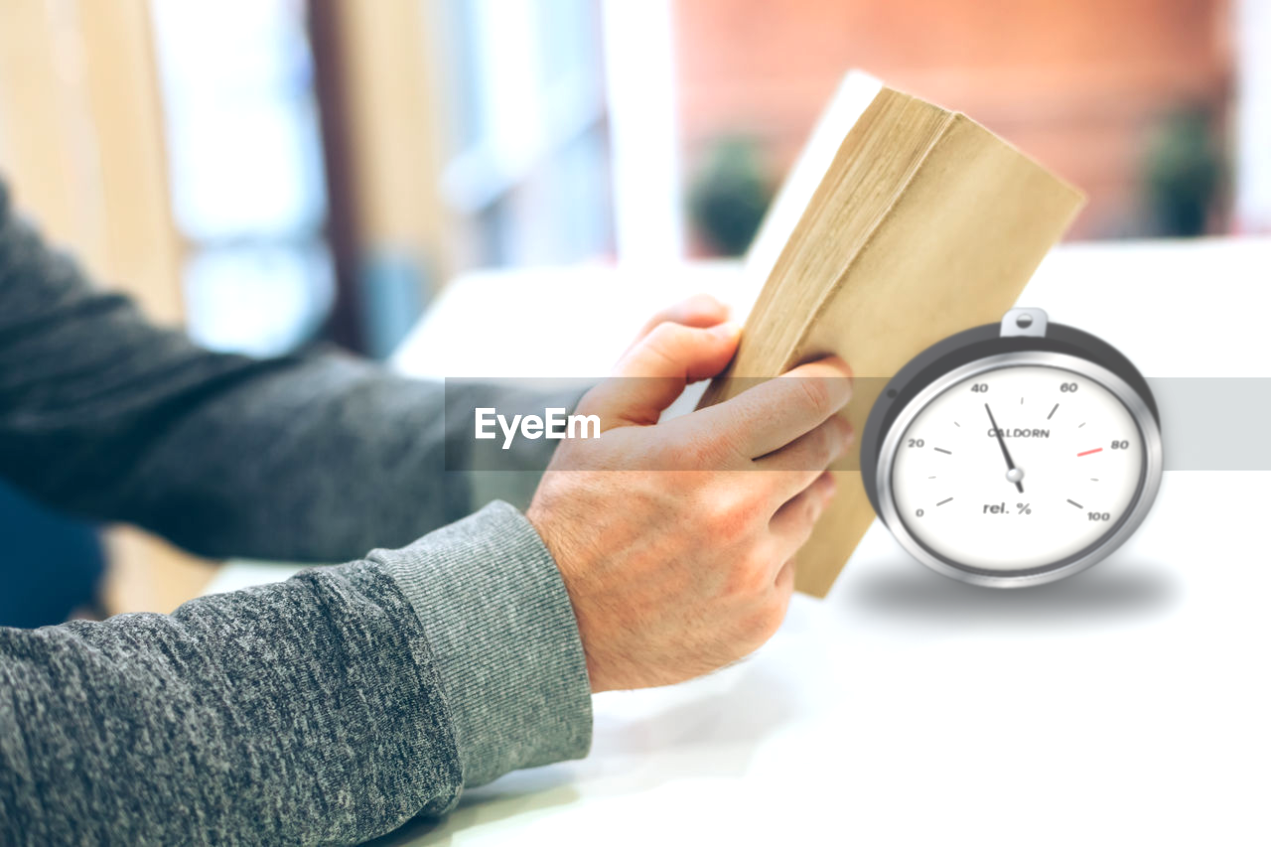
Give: 40 %
